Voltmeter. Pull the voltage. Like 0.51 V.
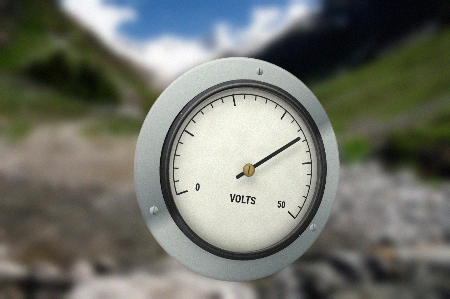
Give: 35 V
